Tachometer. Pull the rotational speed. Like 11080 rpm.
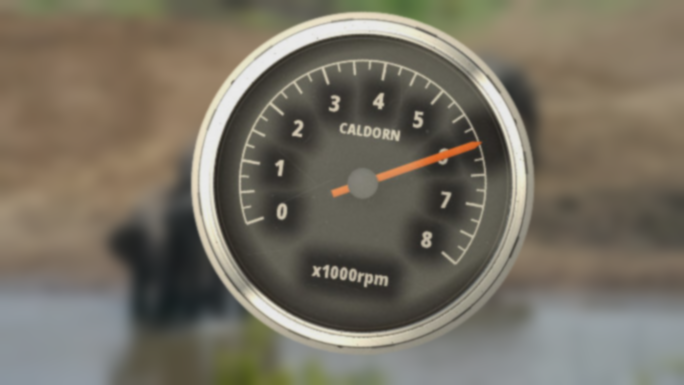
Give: 6000 rpm
